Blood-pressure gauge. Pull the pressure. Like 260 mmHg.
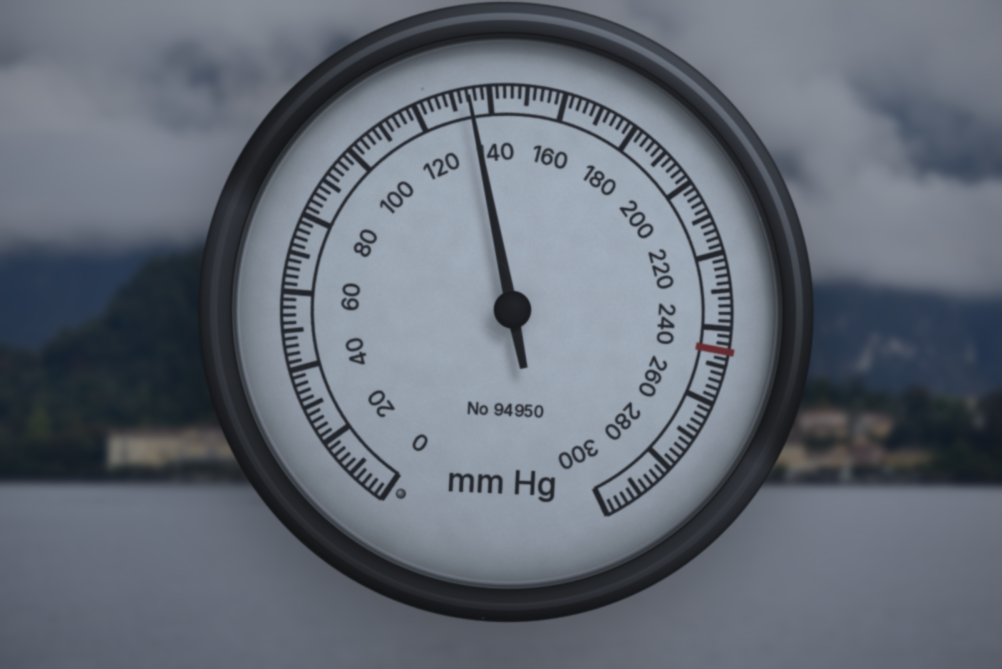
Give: 134 mmHg
